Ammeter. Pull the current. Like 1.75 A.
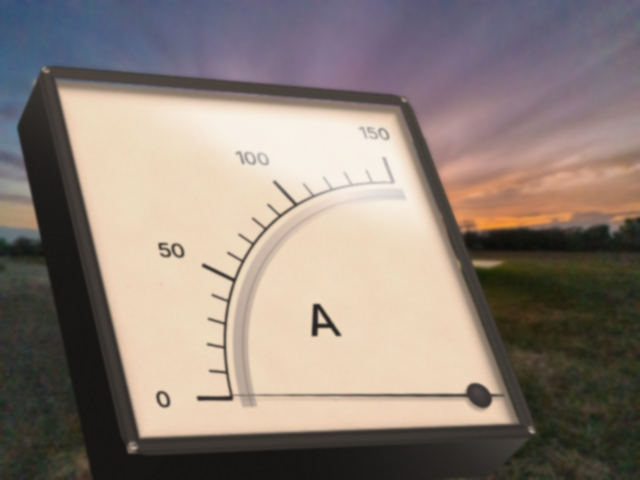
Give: 0 A
